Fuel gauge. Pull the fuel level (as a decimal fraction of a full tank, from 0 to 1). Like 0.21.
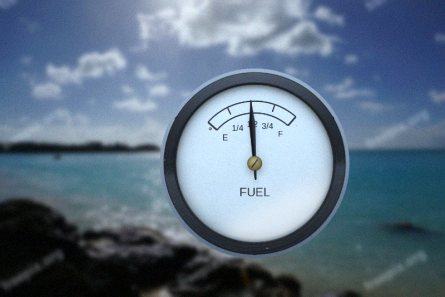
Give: 0.5
